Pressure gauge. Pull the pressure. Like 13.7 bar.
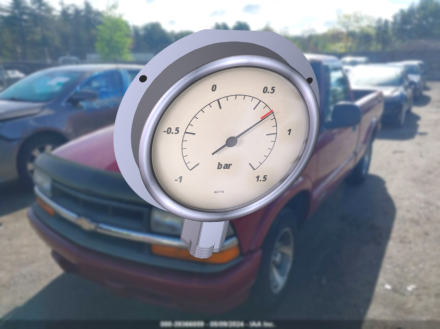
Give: 0.7 bar
